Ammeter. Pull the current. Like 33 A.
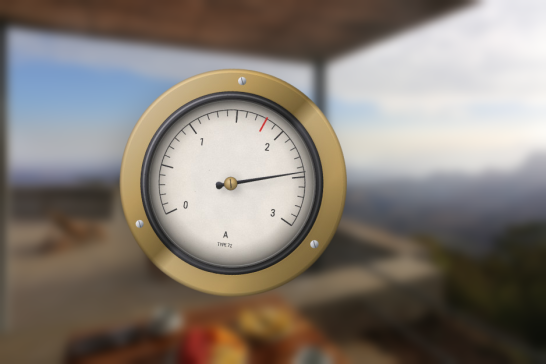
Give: 2.45 A
